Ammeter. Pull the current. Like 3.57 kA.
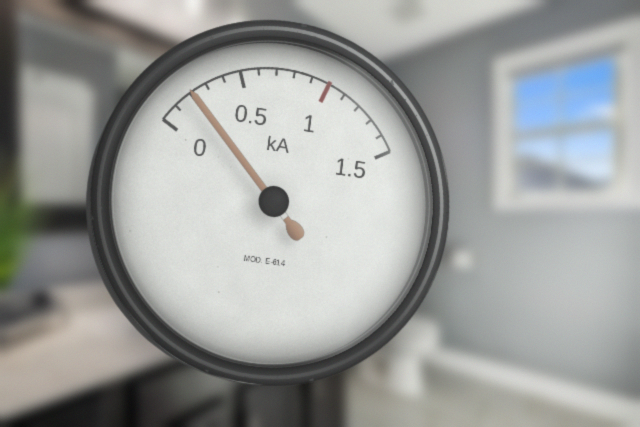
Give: 0.2 kA
